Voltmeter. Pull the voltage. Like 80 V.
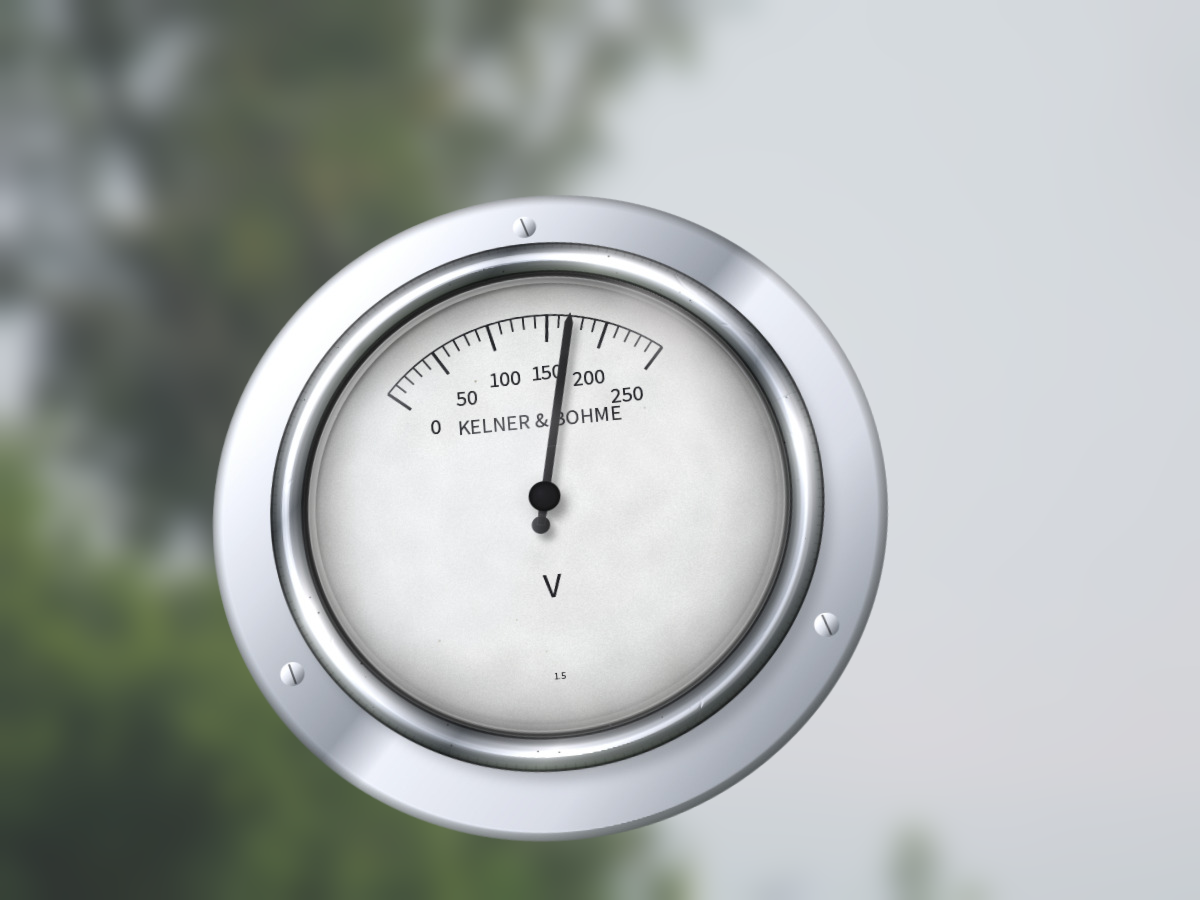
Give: 170 V
